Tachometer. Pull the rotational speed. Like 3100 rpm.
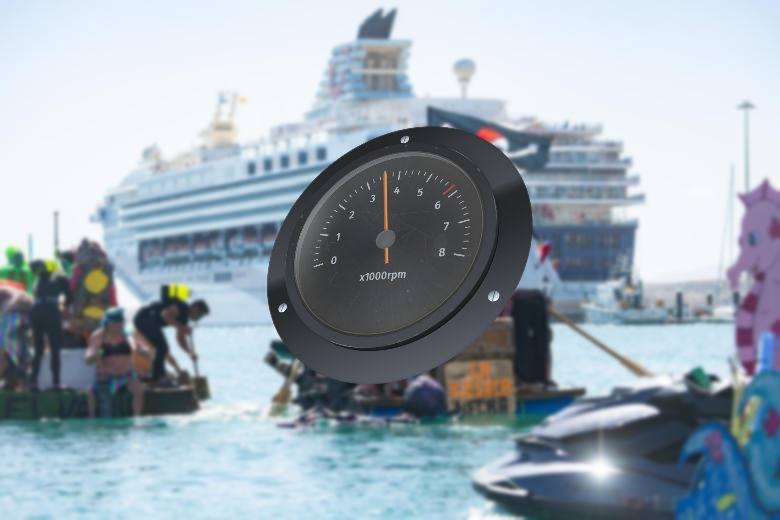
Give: 3600 rpm
